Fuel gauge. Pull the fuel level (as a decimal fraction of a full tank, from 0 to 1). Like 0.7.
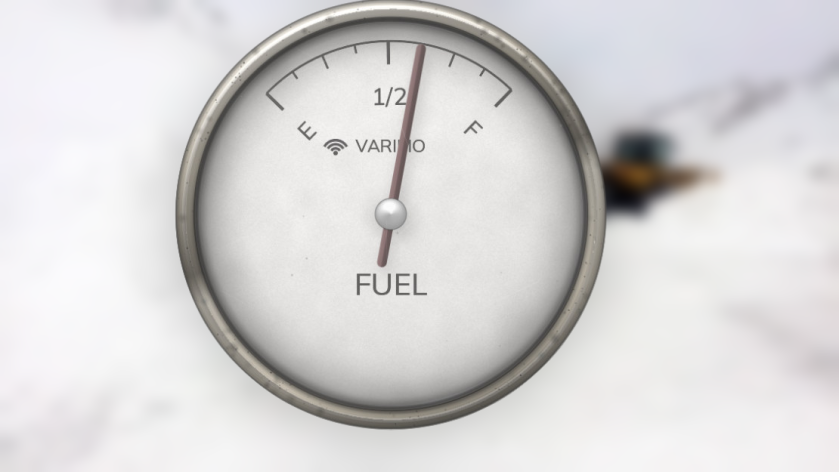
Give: 0.625
